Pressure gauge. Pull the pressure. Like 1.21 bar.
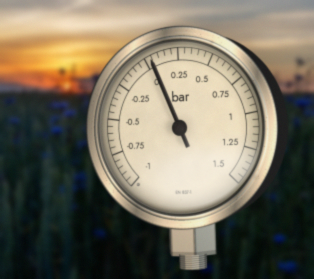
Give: 0.05 bar
